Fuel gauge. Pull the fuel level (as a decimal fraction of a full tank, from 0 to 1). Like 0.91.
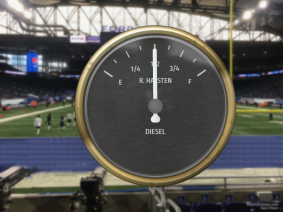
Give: 0.5
